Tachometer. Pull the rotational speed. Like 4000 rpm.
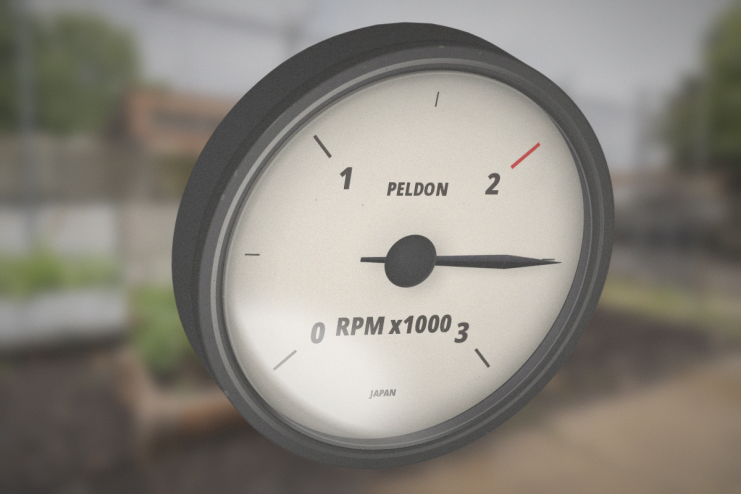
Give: 2500 rpm
